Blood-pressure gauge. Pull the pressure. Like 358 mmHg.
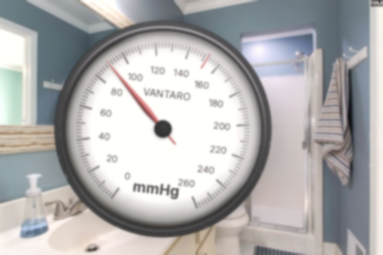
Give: 90 mmHg
